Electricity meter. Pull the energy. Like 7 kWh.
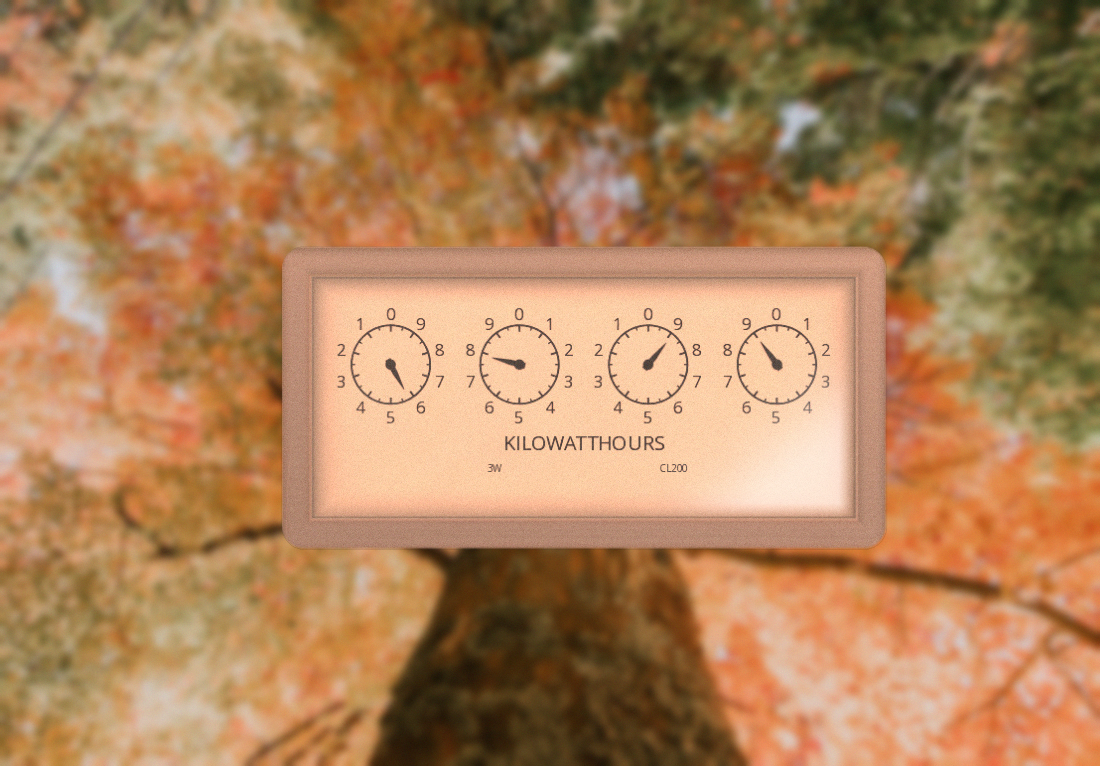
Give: 5789 kWh
